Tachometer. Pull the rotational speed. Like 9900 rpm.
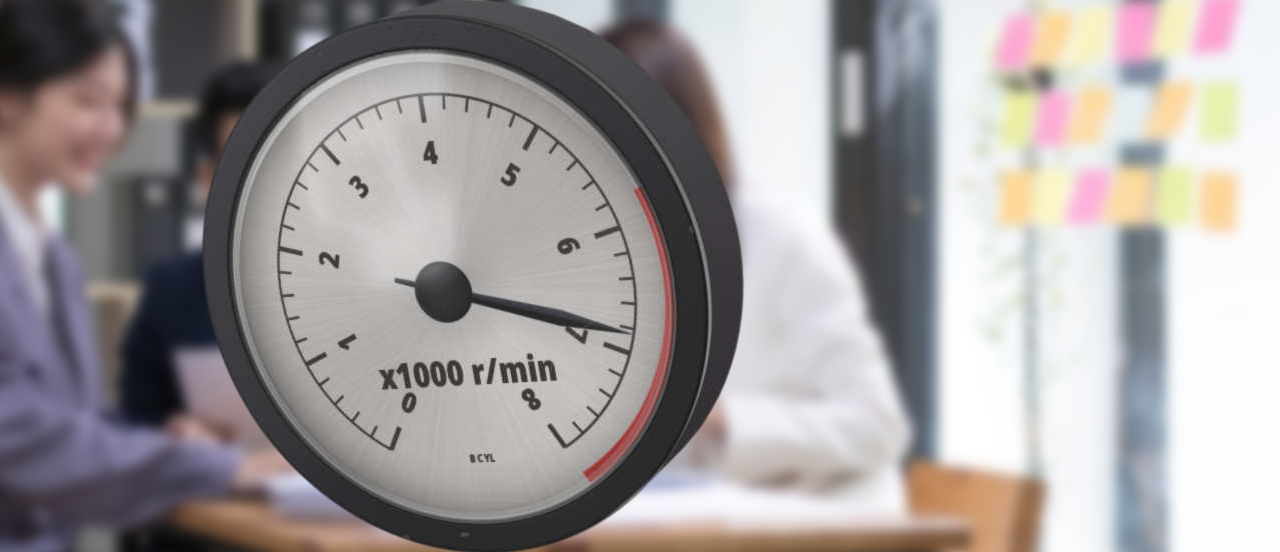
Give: 6800 rpm
